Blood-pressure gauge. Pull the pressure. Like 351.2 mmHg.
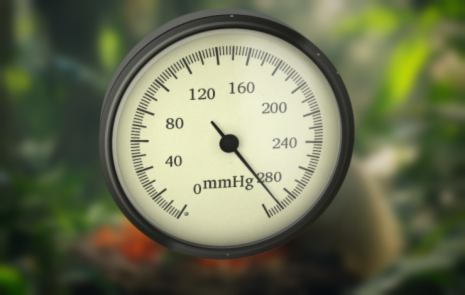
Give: 290 mmHg
